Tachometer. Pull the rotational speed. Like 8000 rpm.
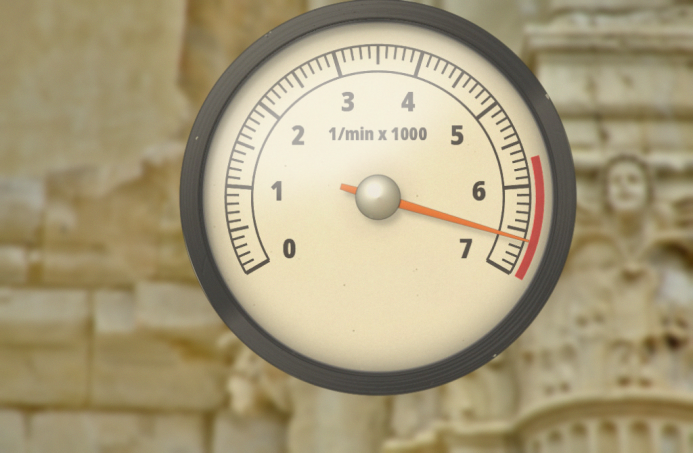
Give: 6600 rpm
